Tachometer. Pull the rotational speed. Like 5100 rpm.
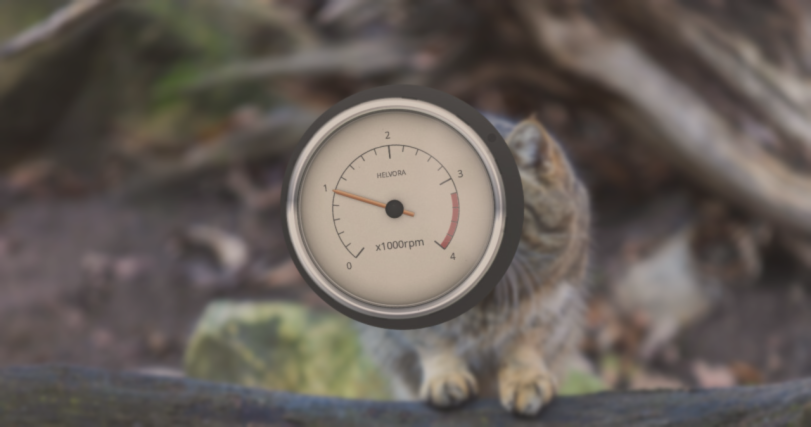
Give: 1000 rpm
